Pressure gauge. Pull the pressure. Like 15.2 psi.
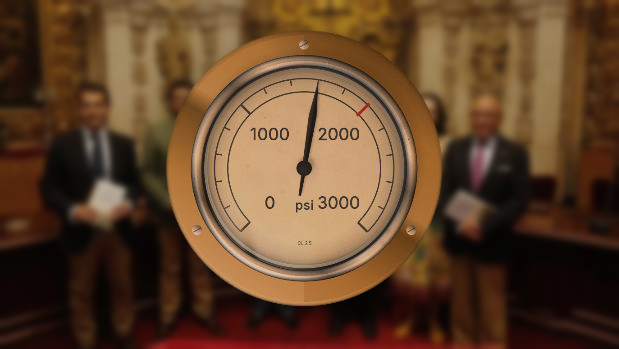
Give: 1600 psi
